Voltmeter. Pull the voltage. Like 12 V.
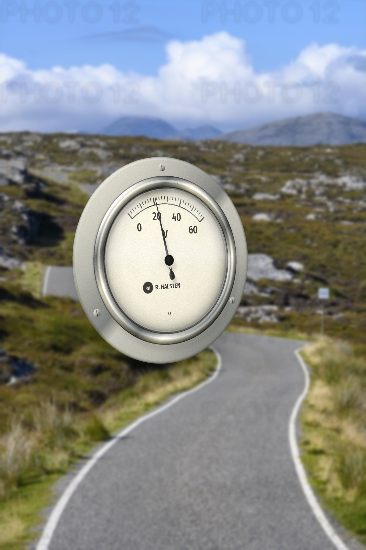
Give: 20 V
